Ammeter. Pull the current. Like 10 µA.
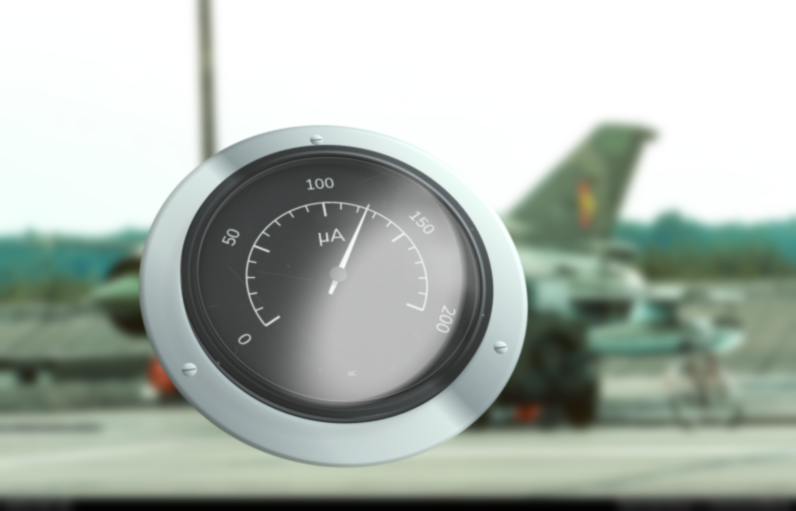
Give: 125 µA
